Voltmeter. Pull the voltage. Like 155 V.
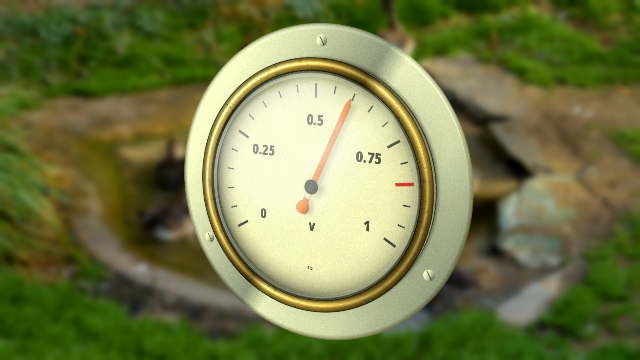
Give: 0.6 V
